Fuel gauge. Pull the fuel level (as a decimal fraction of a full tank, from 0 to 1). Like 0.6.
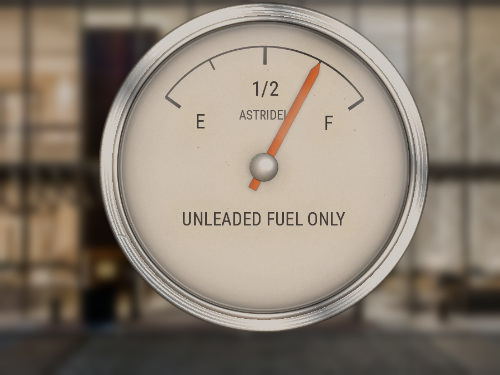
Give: 0.75
